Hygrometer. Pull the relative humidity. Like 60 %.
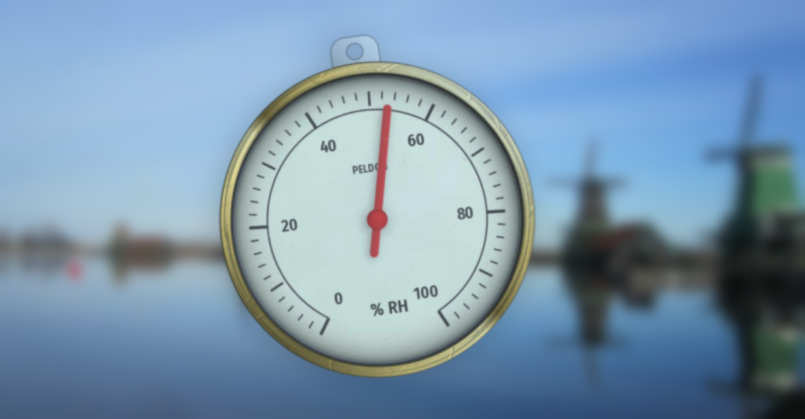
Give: 53 %
